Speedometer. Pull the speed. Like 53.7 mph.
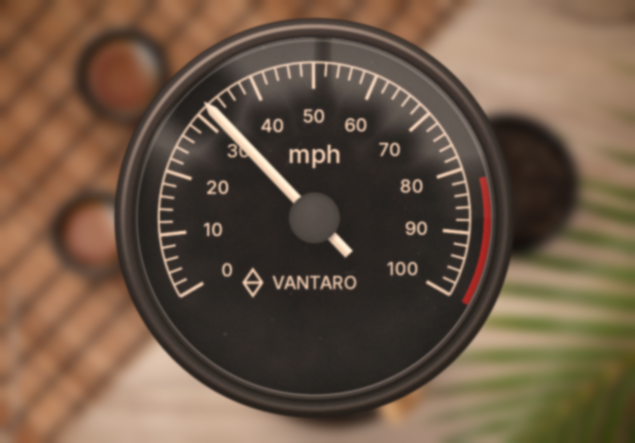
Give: 32 mph
